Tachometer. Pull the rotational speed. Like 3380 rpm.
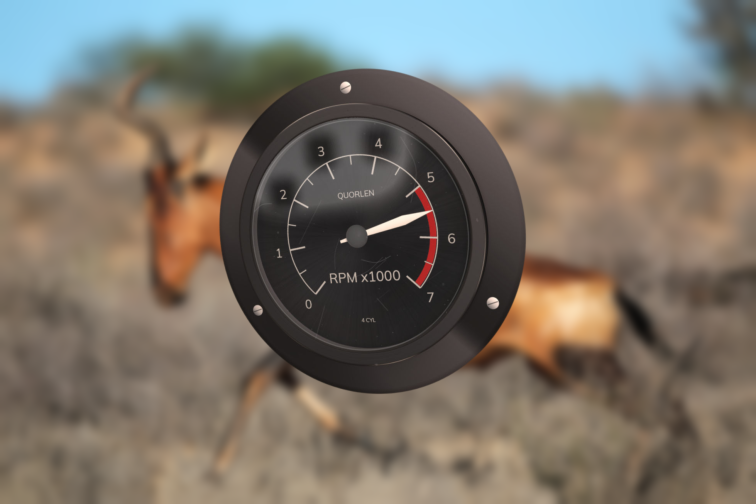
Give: 5500 rpm
